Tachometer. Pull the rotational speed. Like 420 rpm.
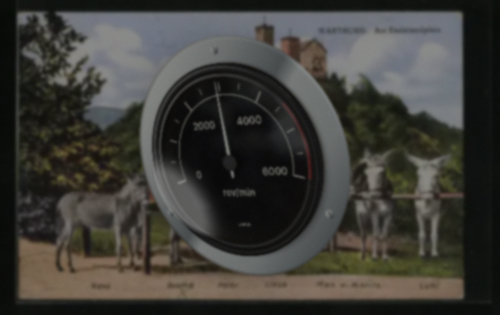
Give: 3000 rpm
